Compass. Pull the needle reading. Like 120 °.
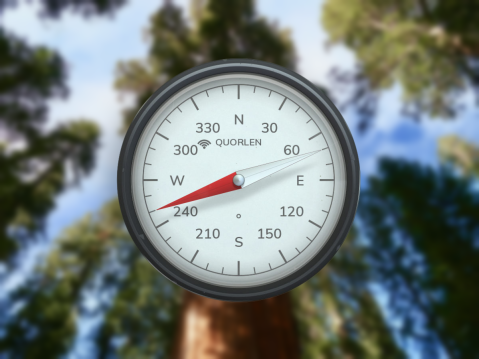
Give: 250 °
